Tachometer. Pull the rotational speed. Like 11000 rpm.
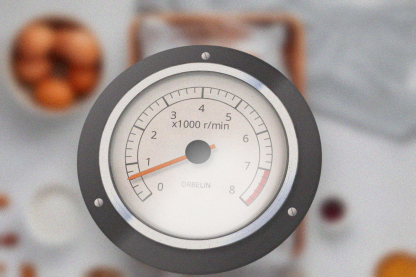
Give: 600 rpm
